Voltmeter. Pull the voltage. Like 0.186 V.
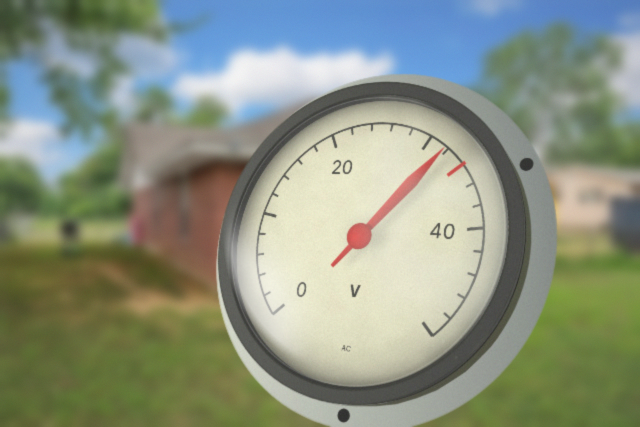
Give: 32 V
